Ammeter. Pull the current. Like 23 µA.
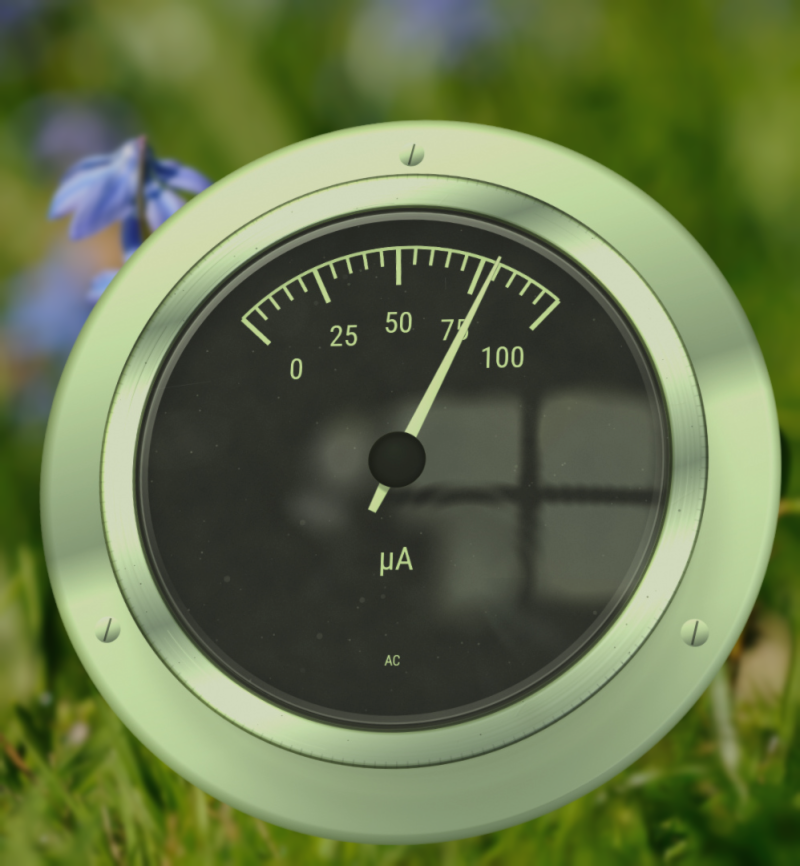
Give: 80 µA
